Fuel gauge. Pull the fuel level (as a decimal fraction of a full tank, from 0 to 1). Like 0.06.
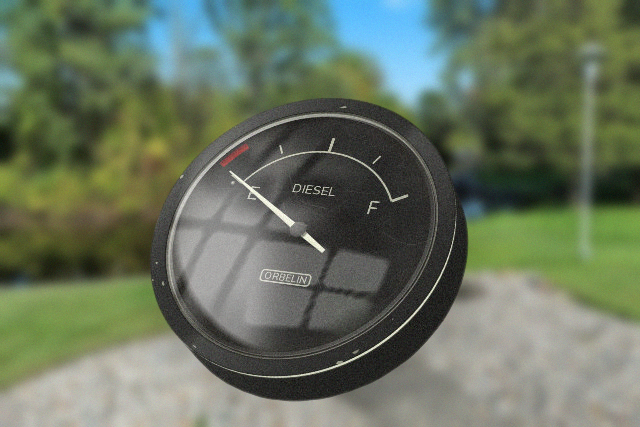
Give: 0
